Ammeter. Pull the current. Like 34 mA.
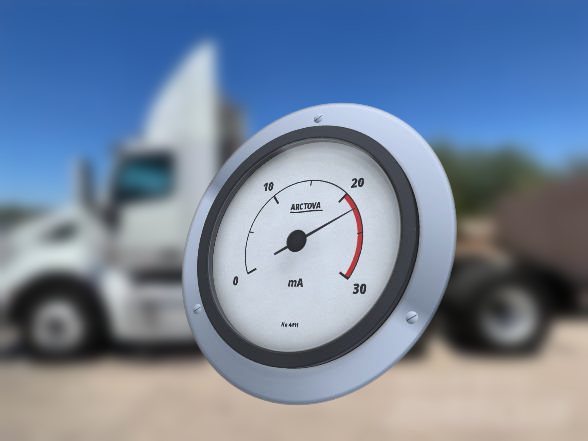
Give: 22.5 mA
